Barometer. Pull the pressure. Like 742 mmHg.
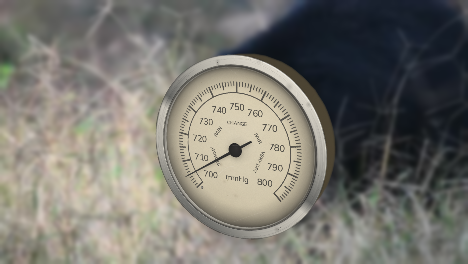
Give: 705 mmHg
